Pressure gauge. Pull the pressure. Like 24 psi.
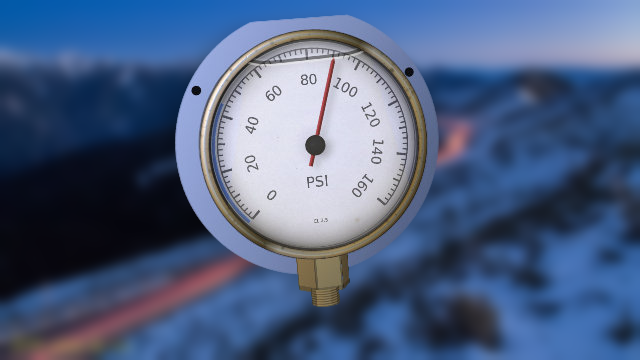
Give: 90 psi
